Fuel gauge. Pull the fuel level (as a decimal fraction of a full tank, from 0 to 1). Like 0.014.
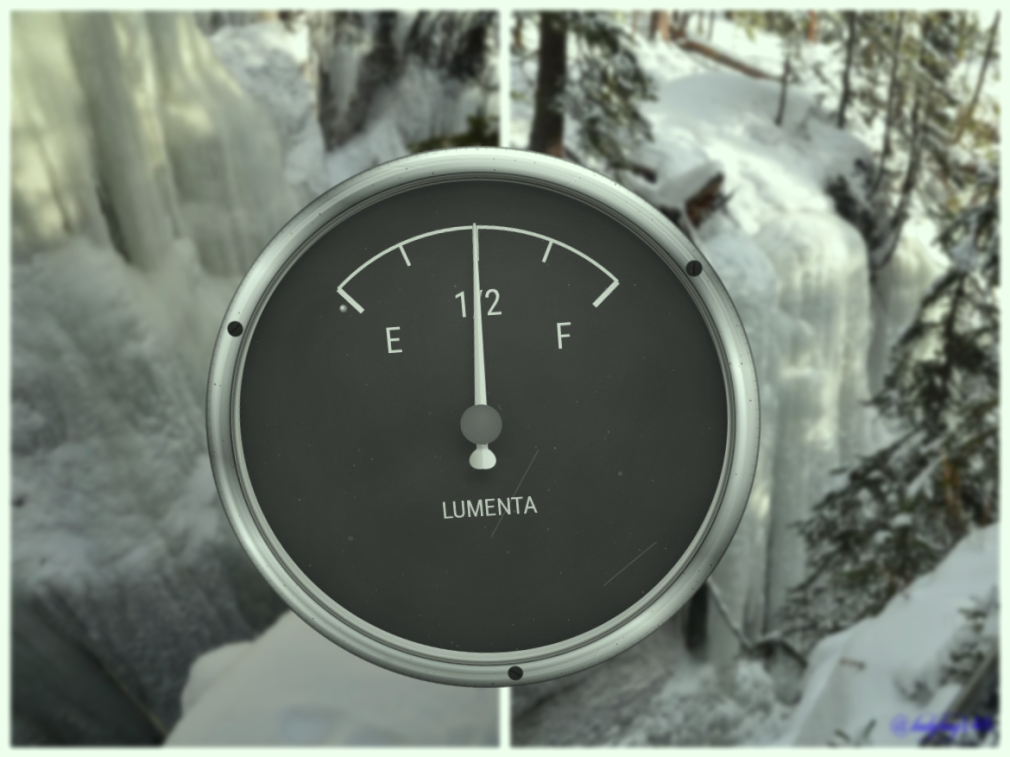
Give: 0.5
